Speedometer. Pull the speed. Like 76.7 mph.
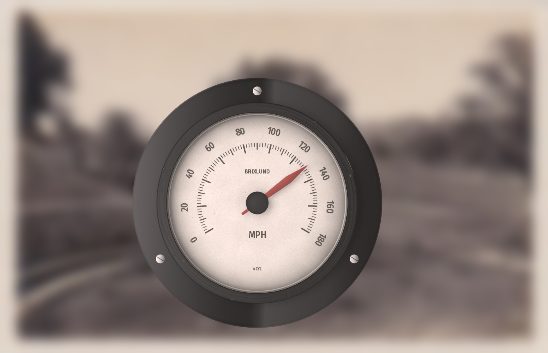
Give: 130 mph
